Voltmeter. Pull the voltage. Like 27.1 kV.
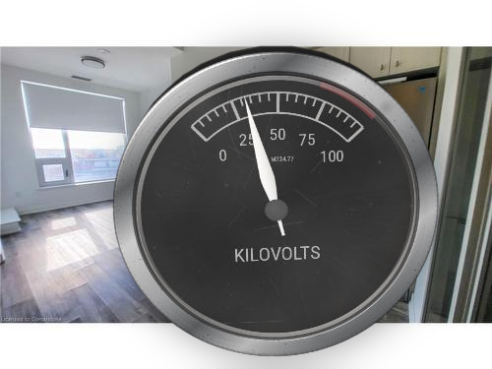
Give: 32.5 kV
